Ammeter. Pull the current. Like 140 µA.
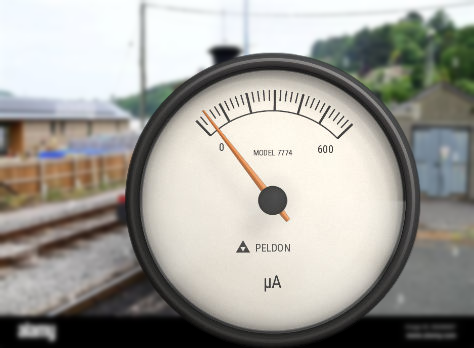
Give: 40 µA
